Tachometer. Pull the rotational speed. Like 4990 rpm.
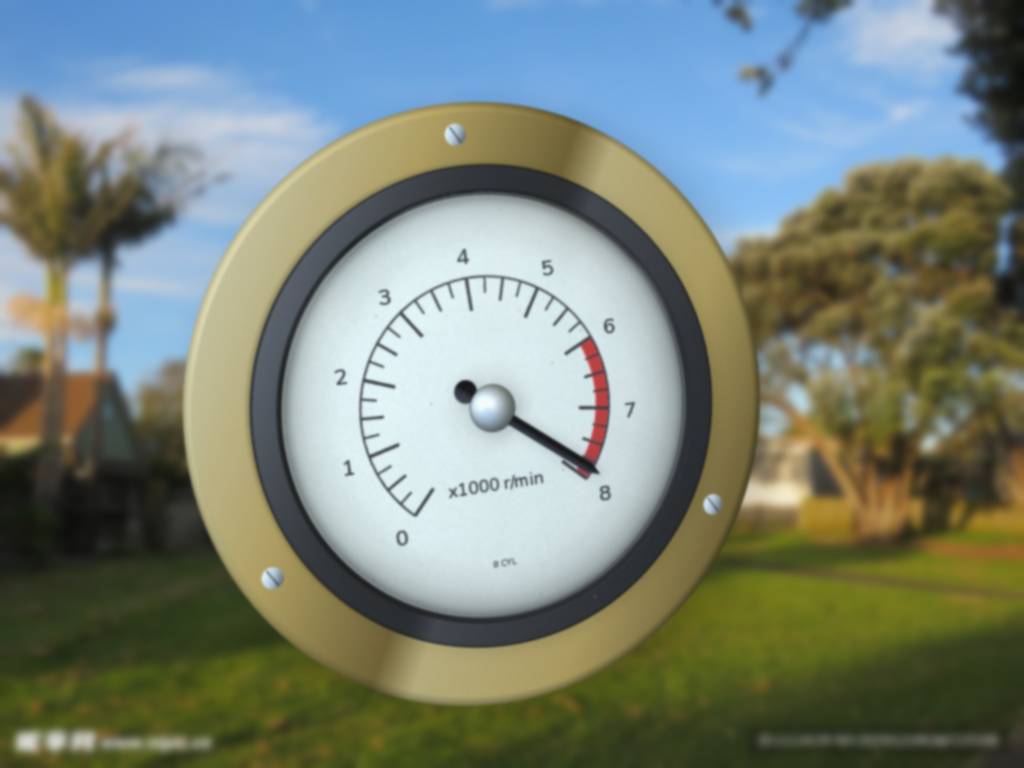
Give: 7875 rpm
